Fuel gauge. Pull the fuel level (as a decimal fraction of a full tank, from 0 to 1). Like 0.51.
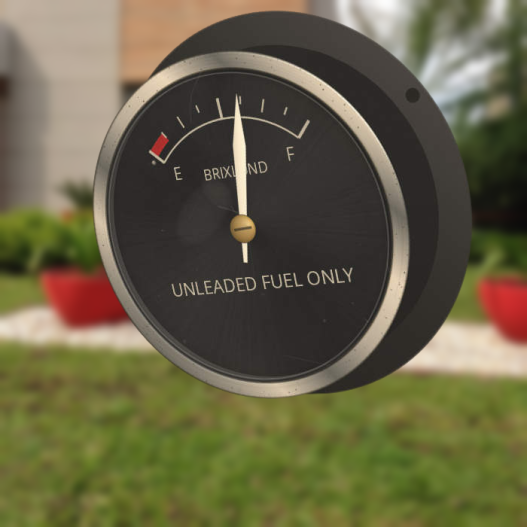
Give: 0.625
